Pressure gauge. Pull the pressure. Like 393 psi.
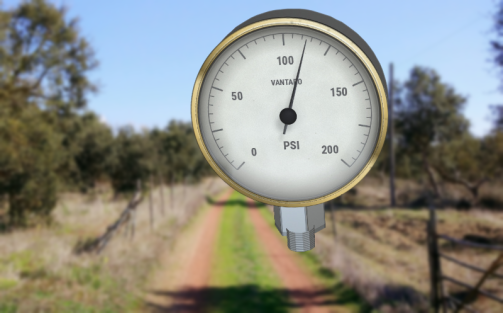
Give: 112.5 psi
